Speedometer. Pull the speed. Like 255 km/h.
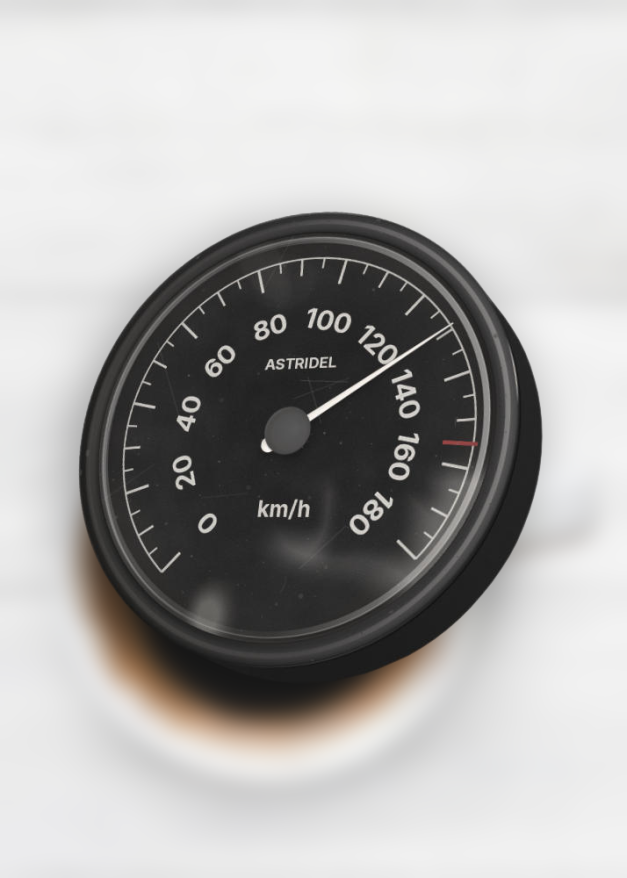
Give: 130 km/h
